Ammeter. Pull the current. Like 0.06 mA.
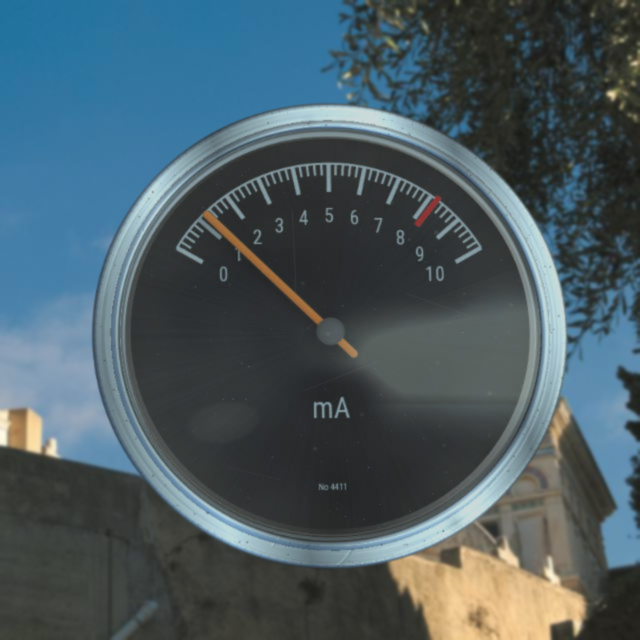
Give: 1.2 mA
